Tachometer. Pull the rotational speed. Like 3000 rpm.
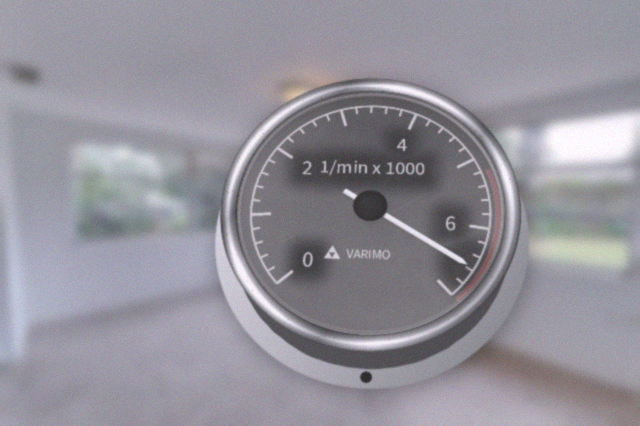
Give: 6600 rpm
